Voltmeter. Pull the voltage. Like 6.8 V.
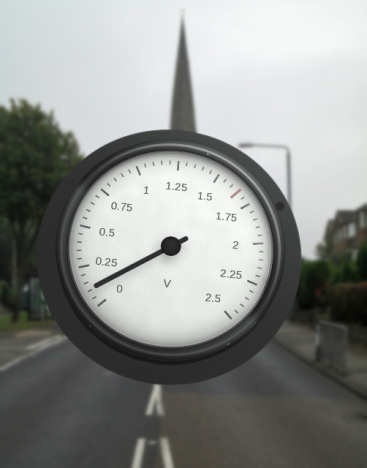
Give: 0.1 V
